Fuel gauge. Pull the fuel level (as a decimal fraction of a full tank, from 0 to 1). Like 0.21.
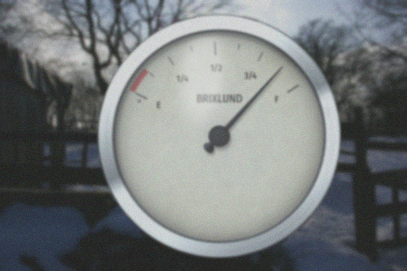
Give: 0.875
